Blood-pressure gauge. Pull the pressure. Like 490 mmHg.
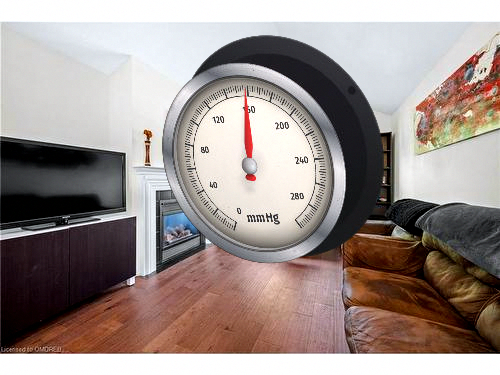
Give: 160 mmHg
